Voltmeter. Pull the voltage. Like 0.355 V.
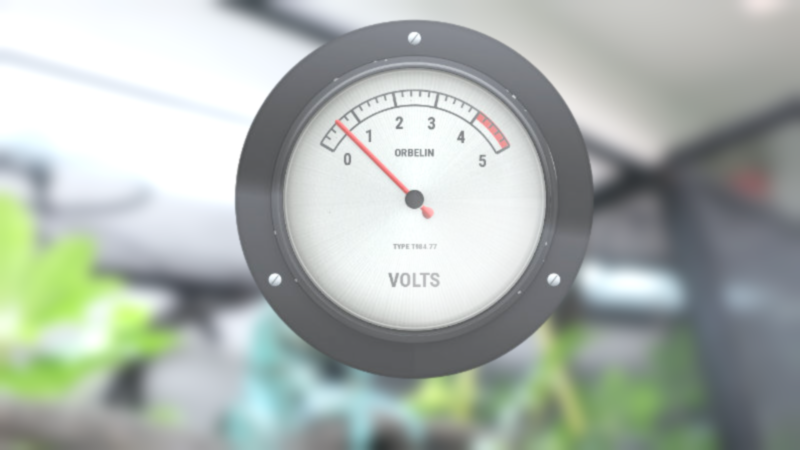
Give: 0.6 V
